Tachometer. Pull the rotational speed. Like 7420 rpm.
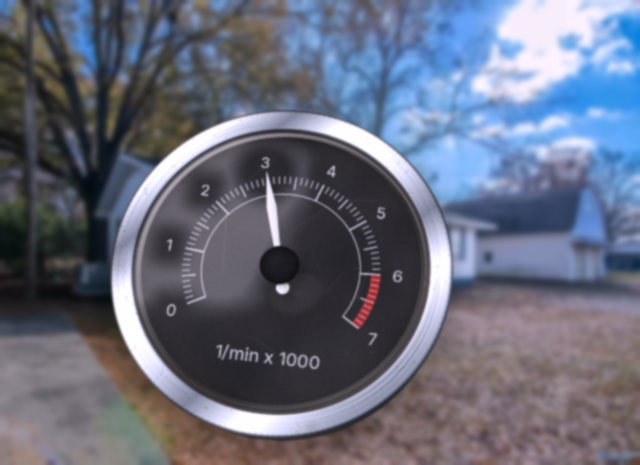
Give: 3000 rpm
